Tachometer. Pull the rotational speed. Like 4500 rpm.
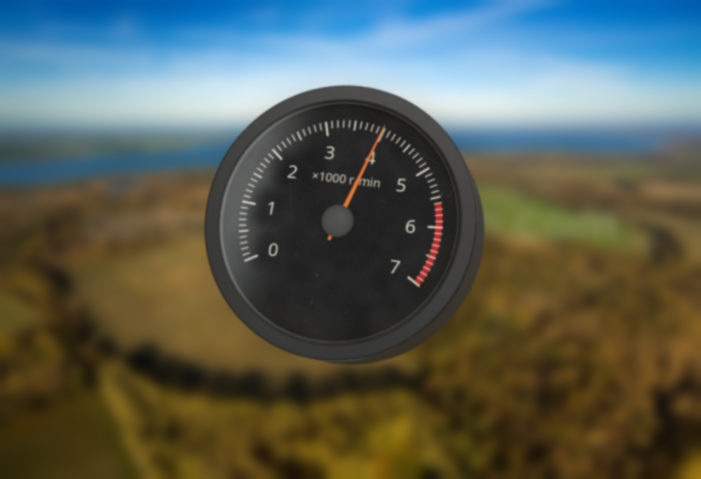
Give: 4000 rpm
